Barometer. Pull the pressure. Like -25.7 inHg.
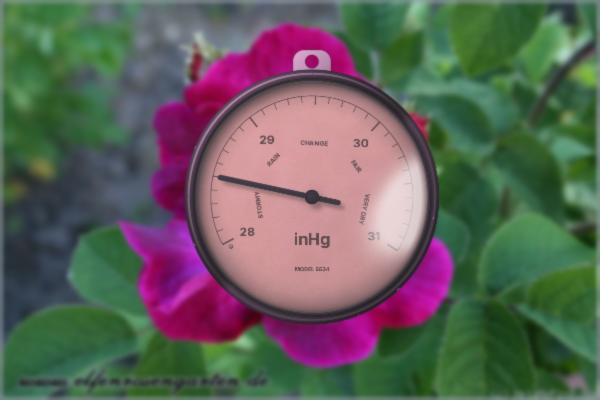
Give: 28.5 inHg
